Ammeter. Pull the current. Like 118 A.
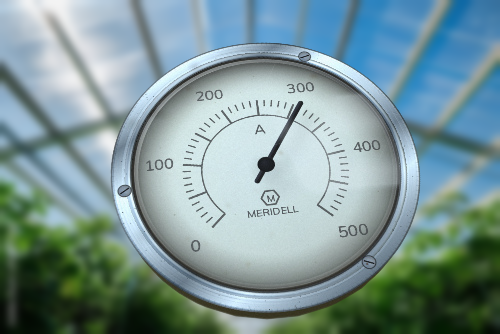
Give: 310 A
